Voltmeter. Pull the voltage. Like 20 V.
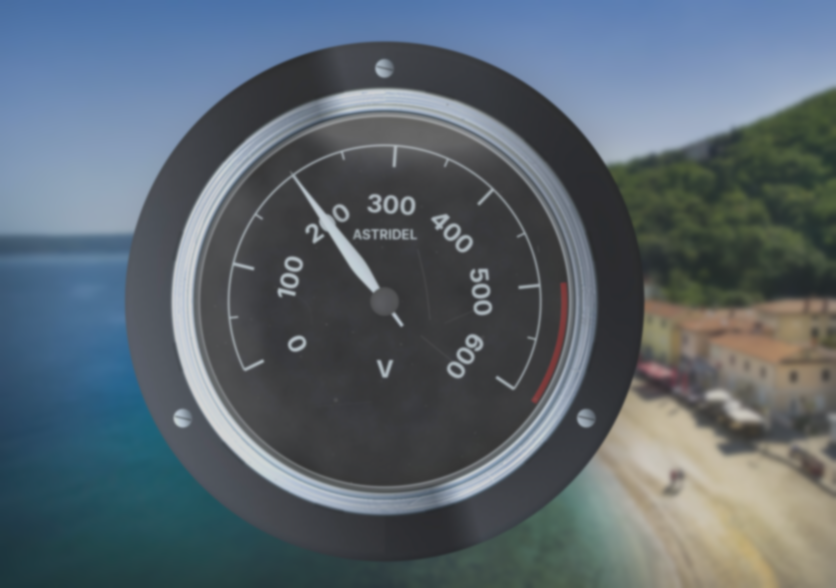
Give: 200 V
